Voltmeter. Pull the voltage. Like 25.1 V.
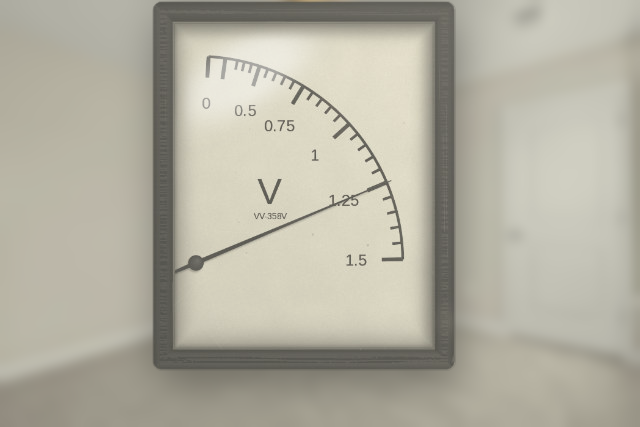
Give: 1.25 V
